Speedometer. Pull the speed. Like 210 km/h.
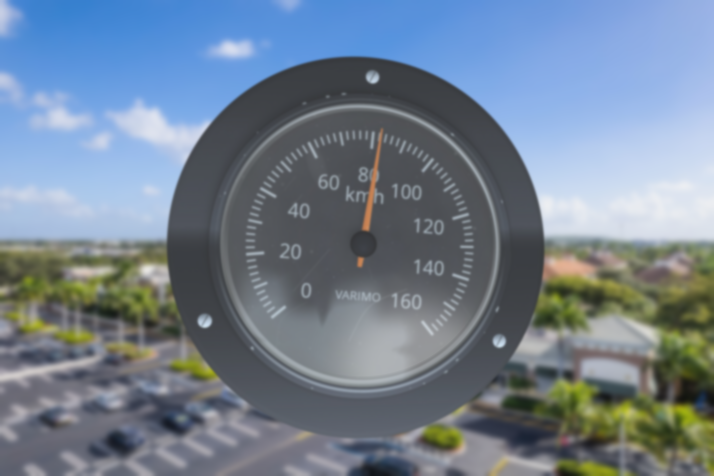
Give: 82 km/h
